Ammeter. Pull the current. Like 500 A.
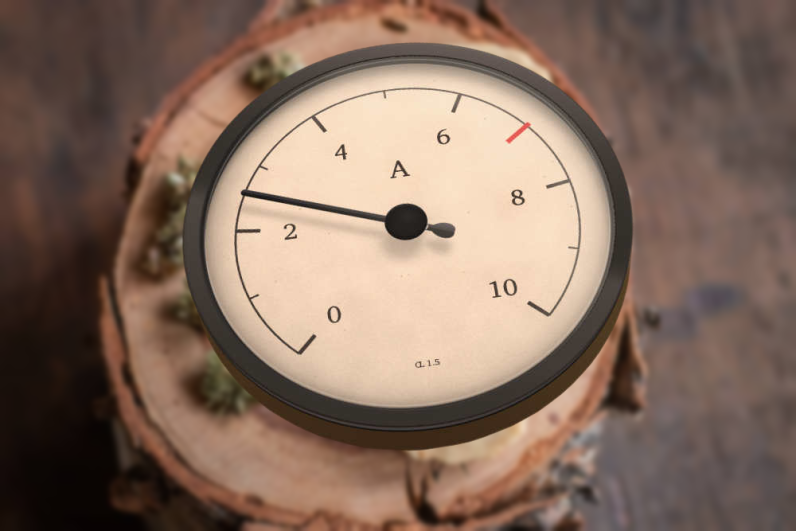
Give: 2.5 A
